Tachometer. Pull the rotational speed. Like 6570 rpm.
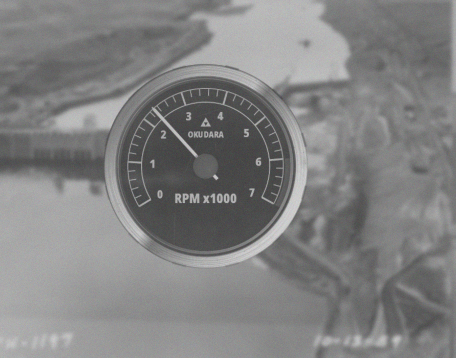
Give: 2300 rpm
